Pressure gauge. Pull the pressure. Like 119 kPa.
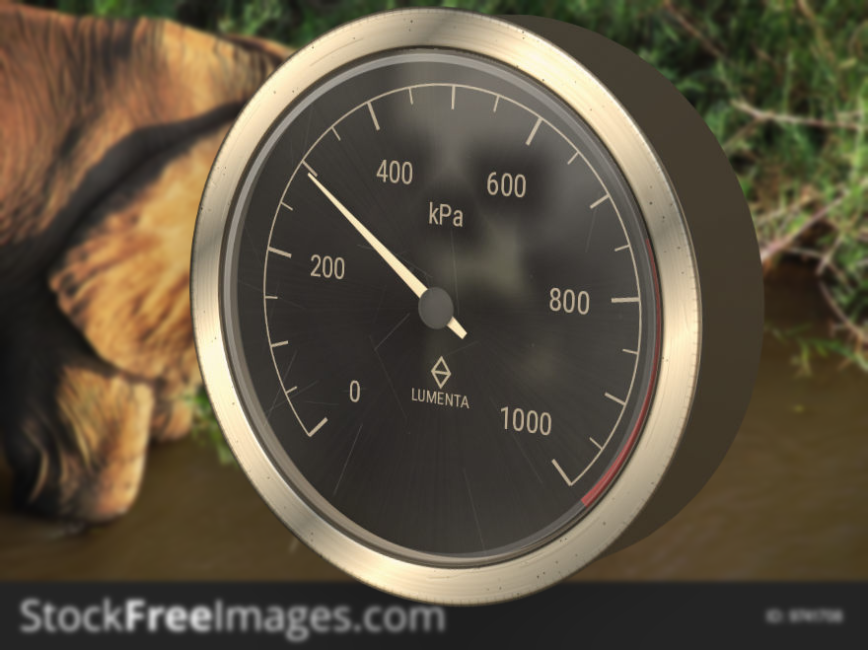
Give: 300 kPa
